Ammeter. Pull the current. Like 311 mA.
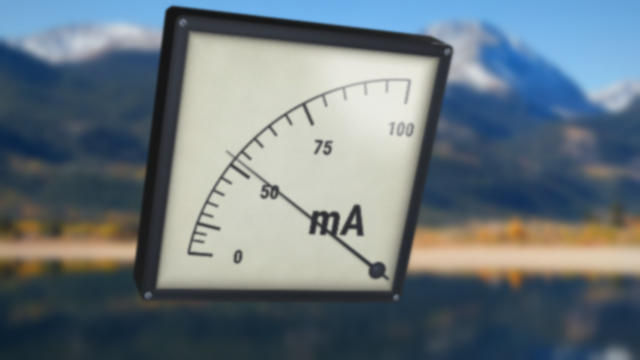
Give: 52.5 mA
